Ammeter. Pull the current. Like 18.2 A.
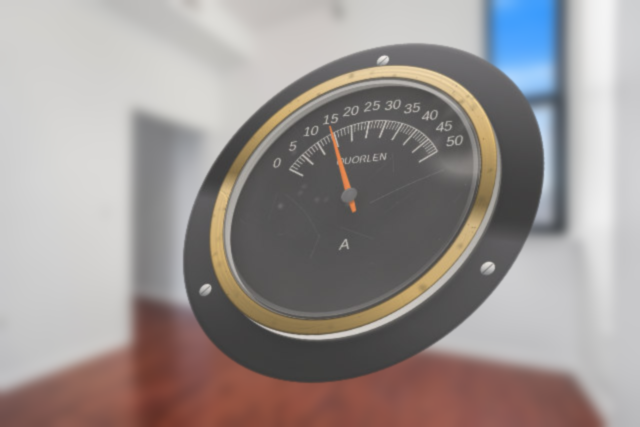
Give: 15 A
